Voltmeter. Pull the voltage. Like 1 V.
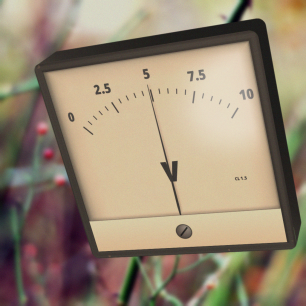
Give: 5 V
